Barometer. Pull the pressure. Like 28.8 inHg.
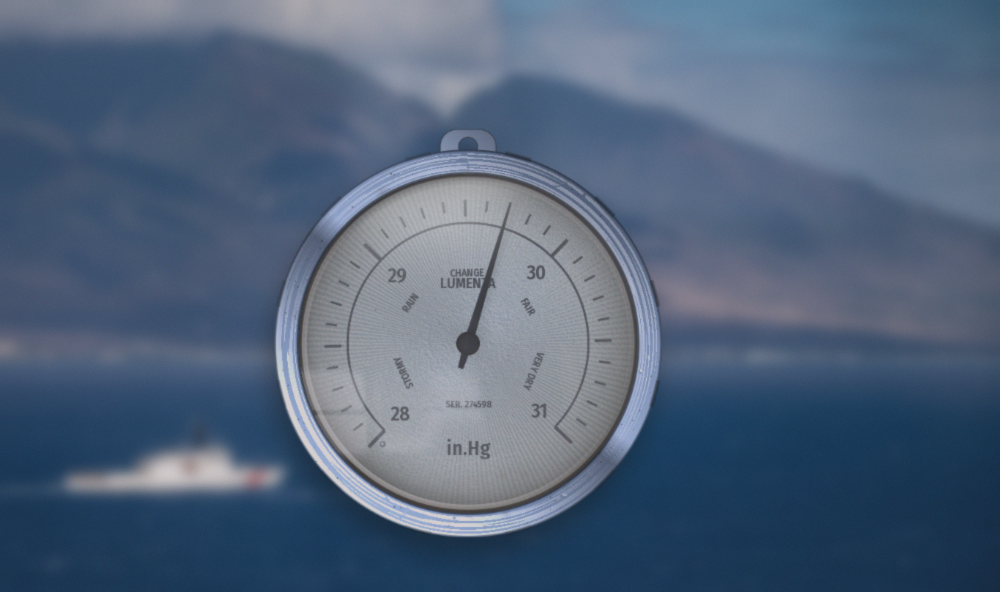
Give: 29.7 inHg
